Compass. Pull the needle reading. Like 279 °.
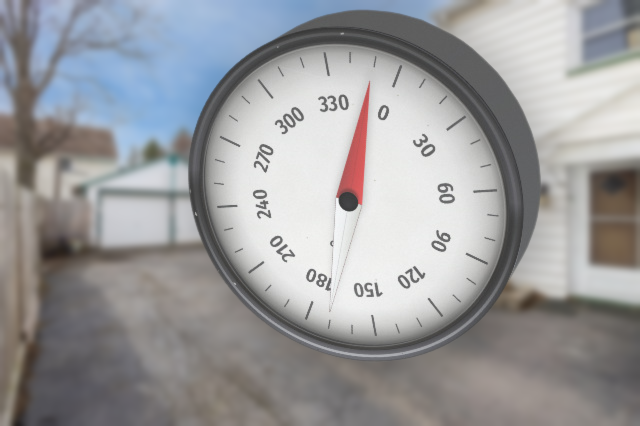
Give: 350 °
